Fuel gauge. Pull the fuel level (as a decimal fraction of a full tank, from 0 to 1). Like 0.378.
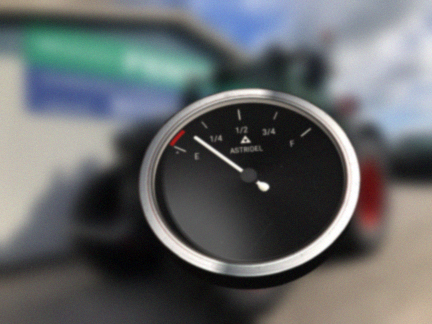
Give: 0.125
